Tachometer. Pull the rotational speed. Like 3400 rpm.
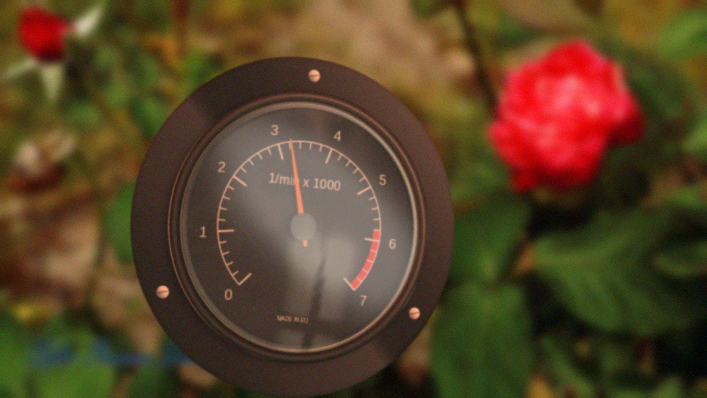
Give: 3200 rpm
